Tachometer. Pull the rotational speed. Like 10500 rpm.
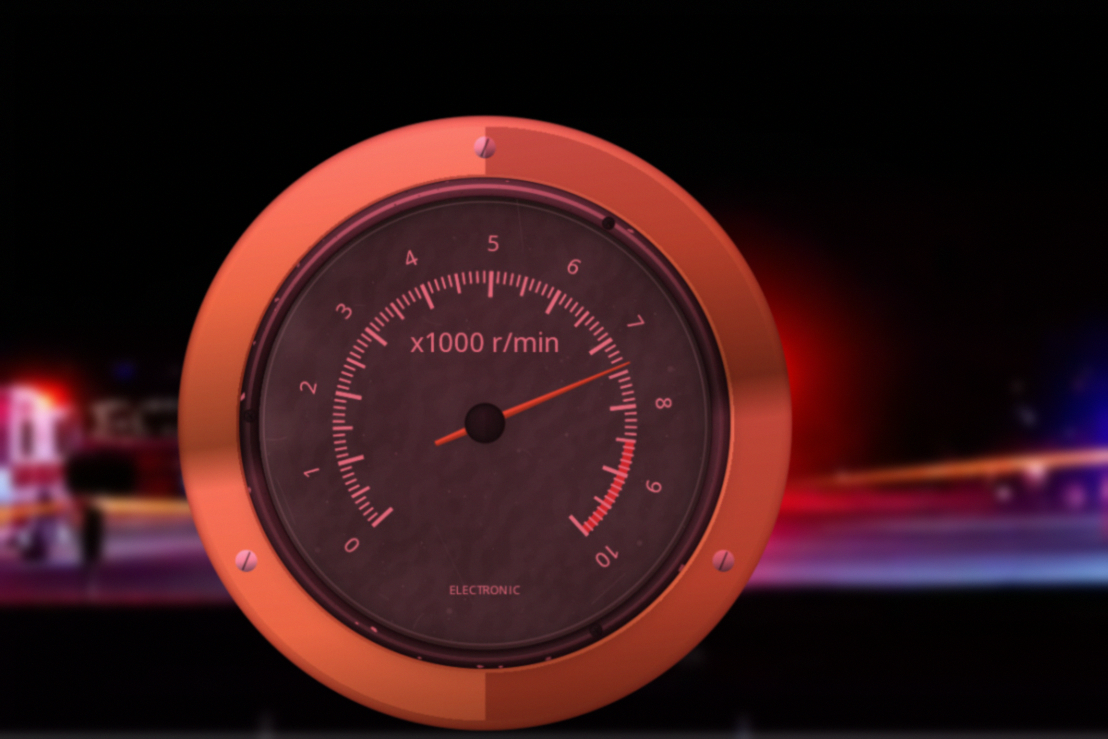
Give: 7400 rpm
